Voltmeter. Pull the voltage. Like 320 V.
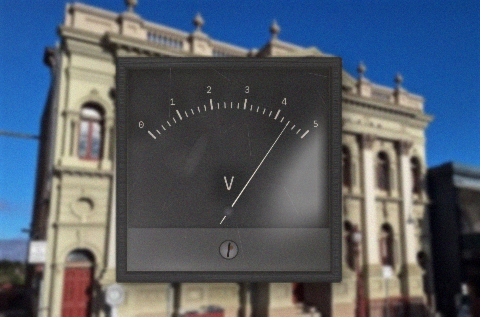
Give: 4.4 V
